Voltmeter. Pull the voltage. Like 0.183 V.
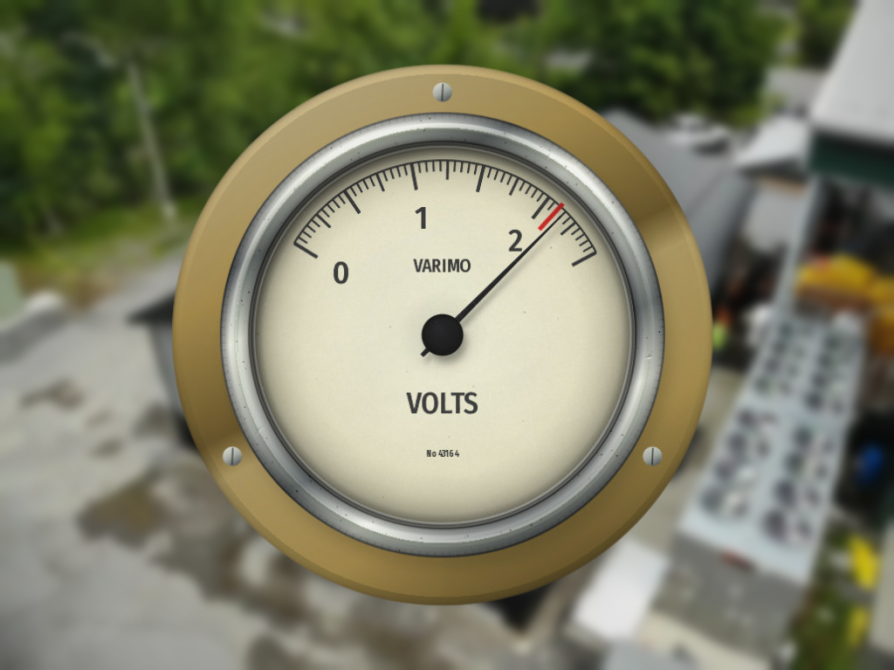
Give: 2.15 V
